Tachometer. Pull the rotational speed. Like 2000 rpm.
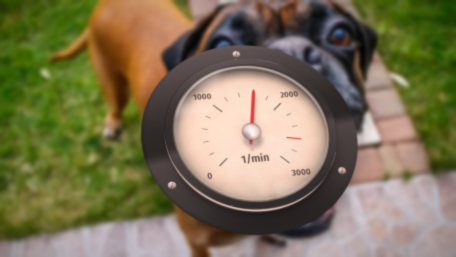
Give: 1600 rpm
